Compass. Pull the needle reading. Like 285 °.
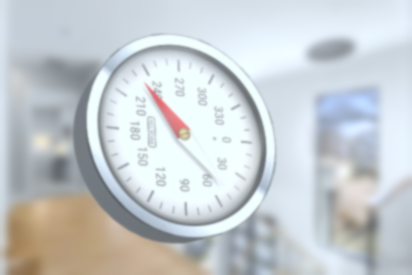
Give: 230 °
